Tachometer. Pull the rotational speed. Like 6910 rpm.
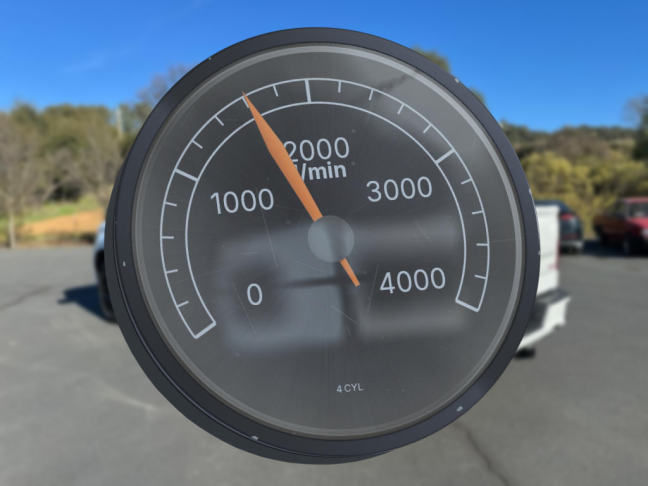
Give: 1600 rpm
